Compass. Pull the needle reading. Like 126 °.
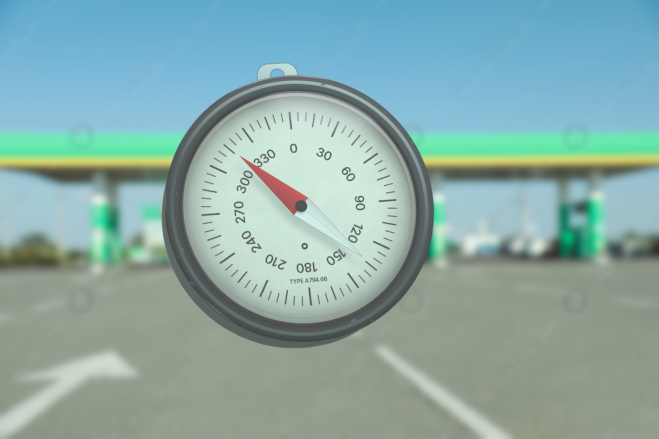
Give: 315 °
